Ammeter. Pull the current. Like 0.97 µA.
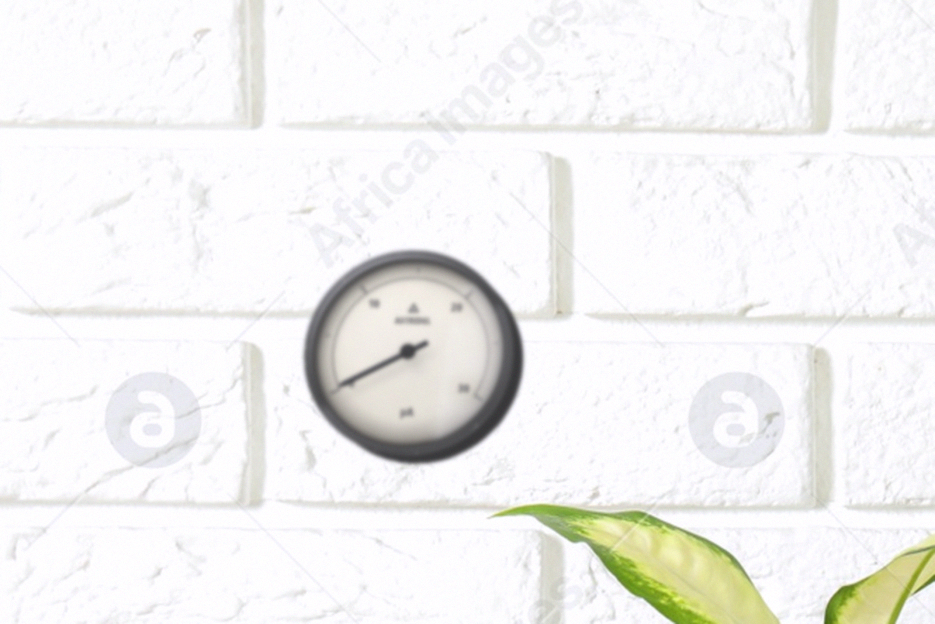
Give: 0 µA
